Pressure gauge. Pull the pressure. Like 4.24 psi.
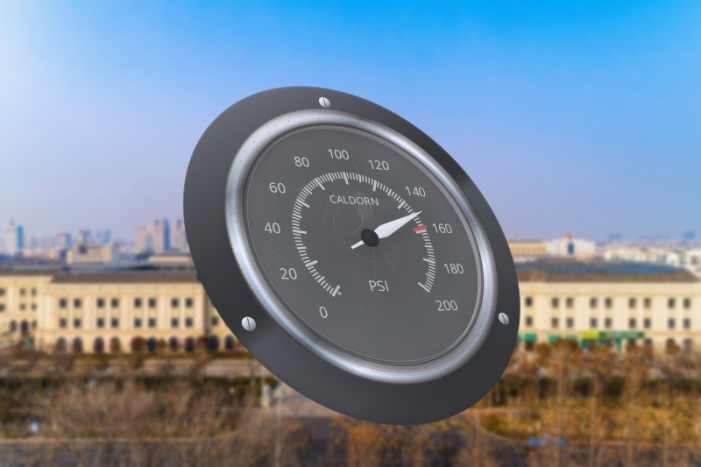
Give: 150 psi
